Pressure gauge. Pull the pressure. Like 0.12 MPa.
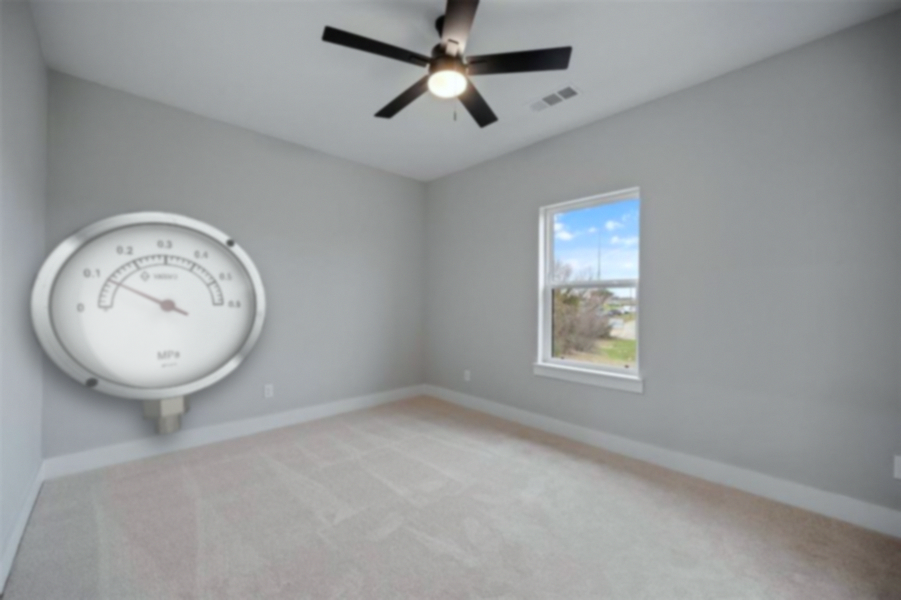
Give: 0.1 MPa
